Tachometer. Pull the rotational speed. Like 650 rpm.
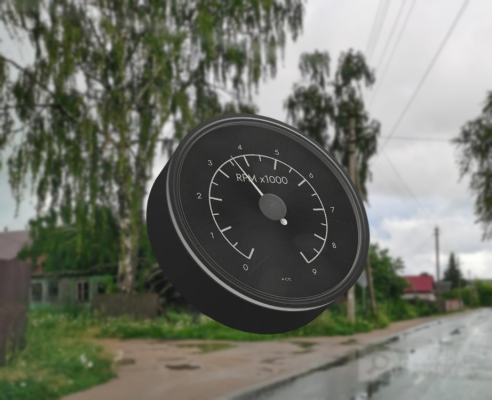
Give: 3500 rpm
